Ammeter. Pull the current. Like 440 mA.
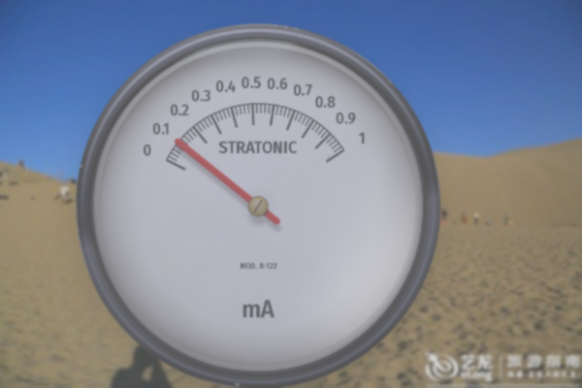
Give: 0.1 mA
